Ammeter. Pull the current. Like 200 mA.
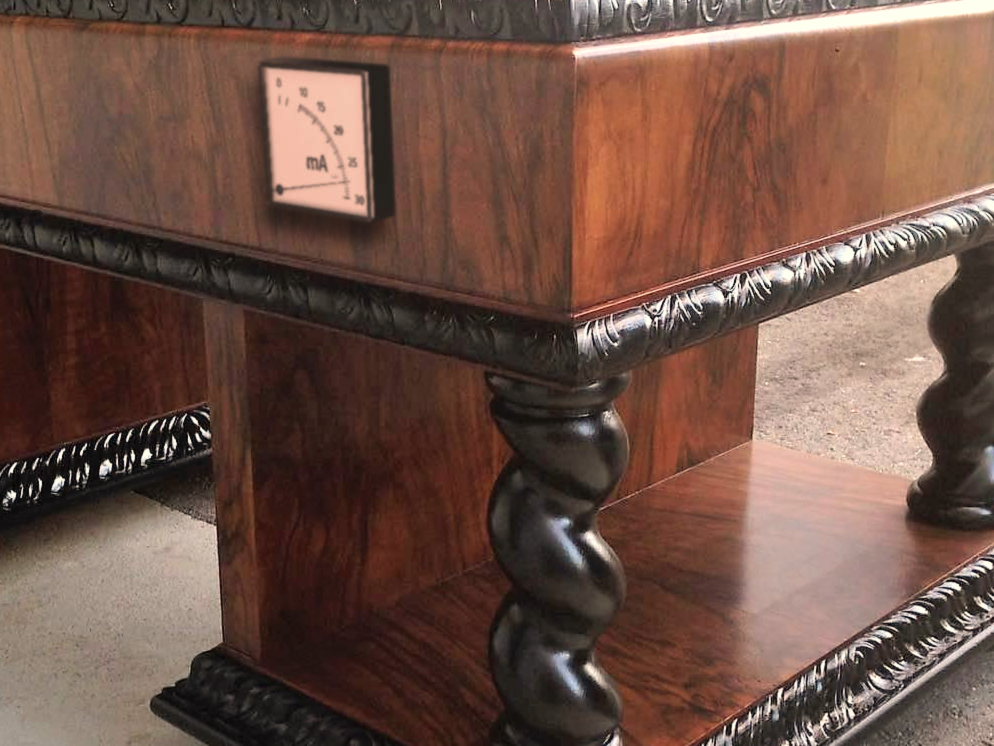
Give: 27.5 mA
